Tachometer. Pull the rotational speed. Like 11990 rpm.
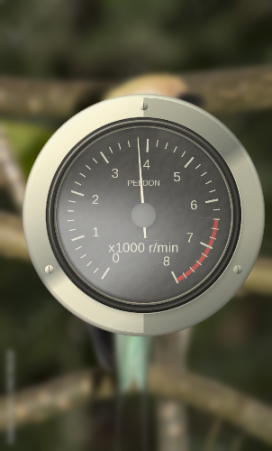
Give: 3800 rpm
